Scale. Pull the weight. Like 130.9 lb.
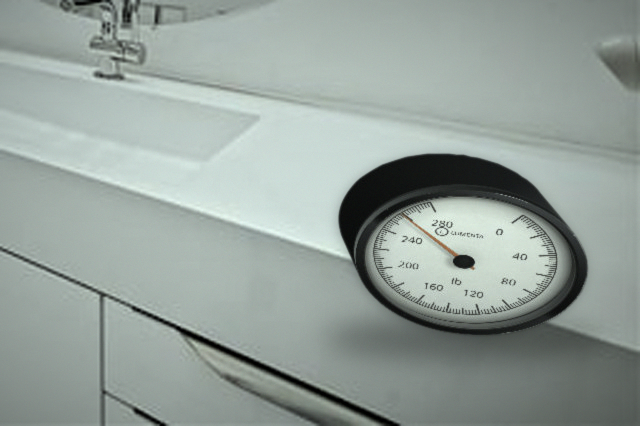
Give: 260 lb
